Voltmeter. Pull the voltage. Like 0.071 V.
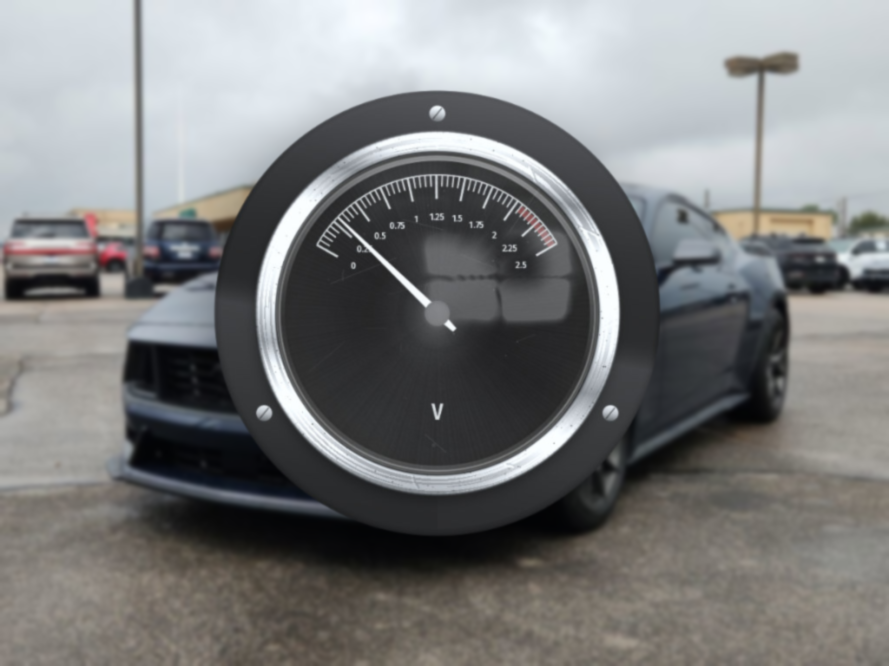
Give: 0.3 V
